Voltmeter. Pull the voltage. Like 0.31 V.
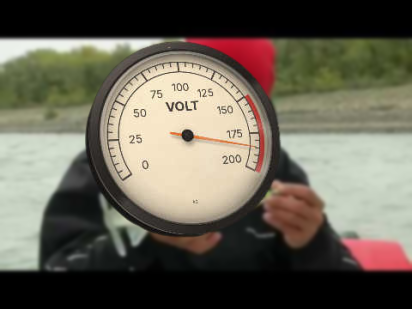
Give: 185 V
